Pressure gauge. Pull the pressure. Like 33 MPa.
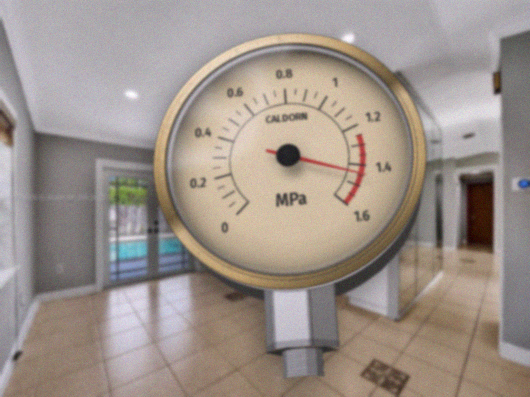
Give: 1.45 MPa
